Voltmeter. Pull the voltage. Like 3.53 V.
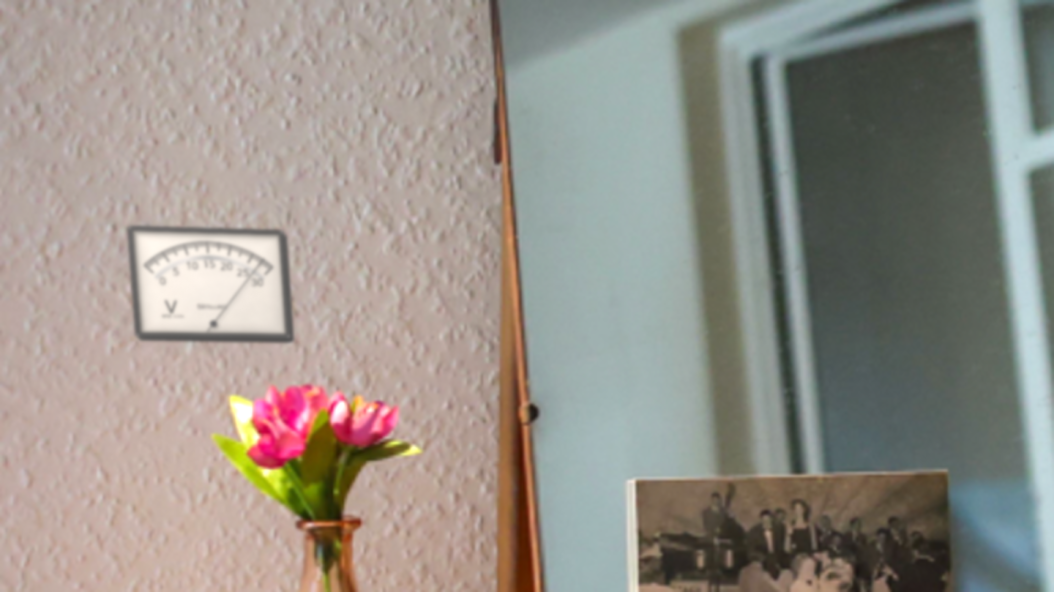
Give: 27.5 V
